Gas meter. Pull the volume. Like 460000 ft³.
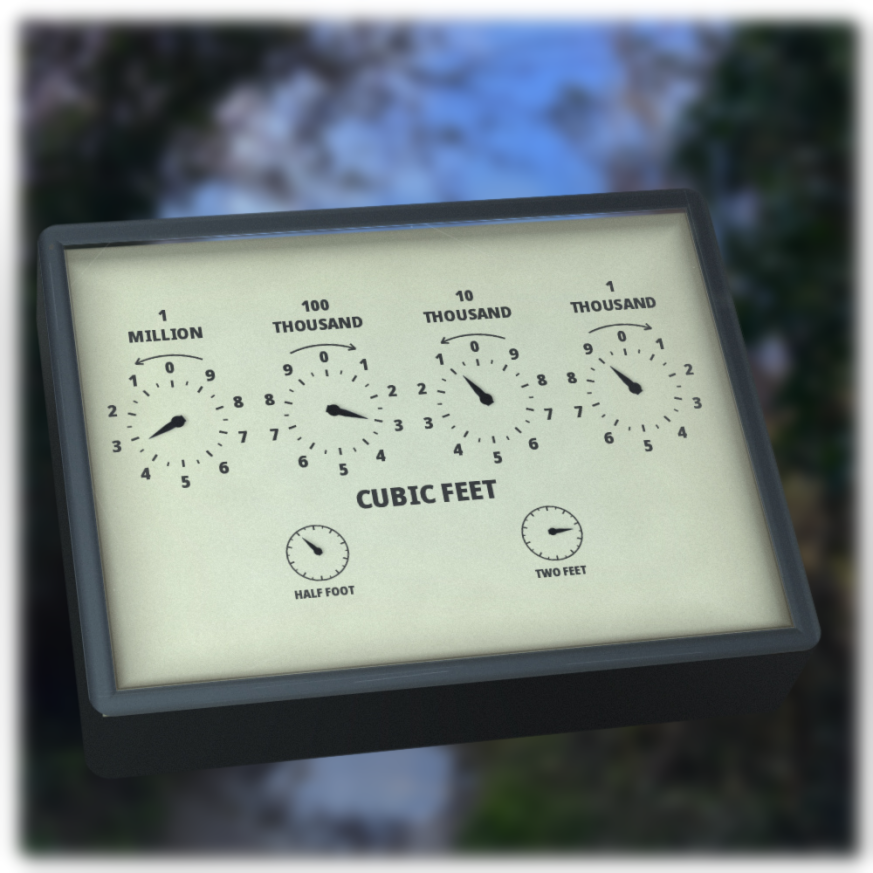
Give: 330900 ft³
